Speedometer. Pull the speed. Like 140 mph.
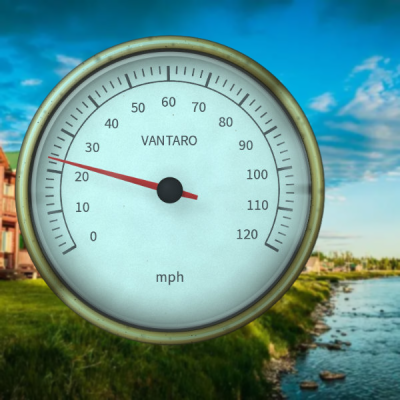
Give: 23 mph
